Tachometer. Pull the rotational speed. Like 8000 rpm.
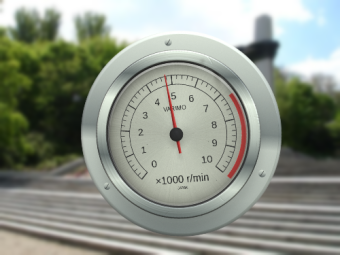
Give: 4800 rpm
